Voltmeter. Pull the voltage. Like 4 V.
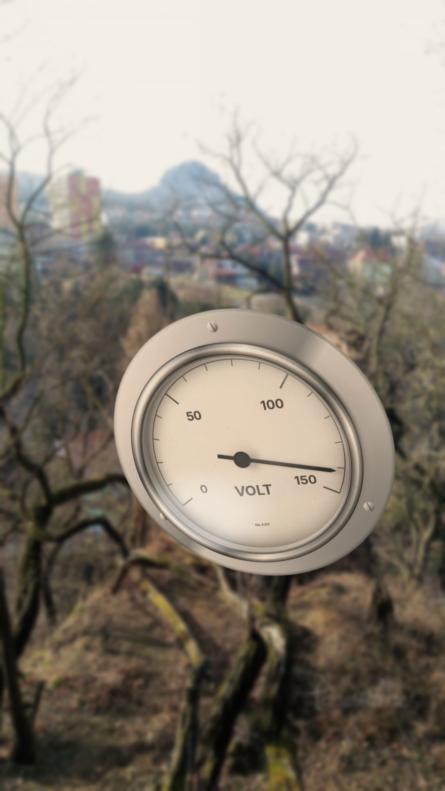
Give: 140 V
